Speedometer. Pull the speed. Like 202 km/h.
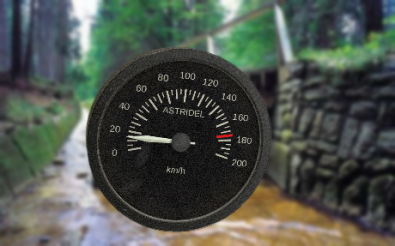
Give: 15 km/h
